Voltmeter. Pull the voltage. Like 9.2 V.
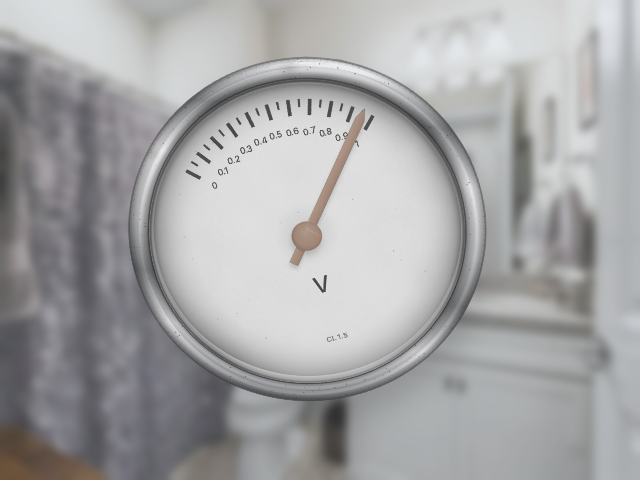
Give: 0.95 V
